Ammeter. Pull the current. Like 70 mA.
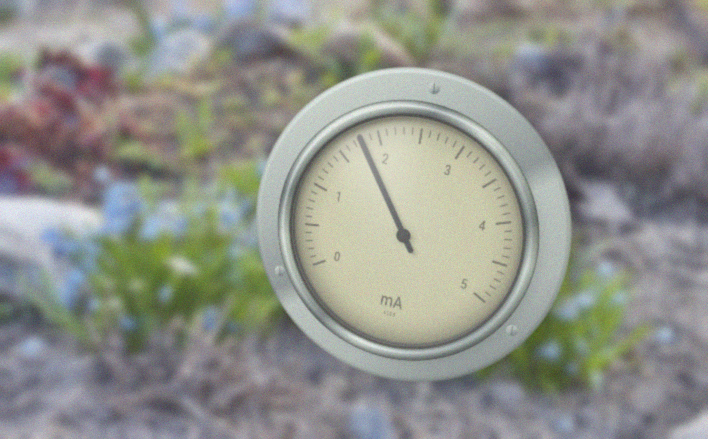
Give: 1.8 mA
